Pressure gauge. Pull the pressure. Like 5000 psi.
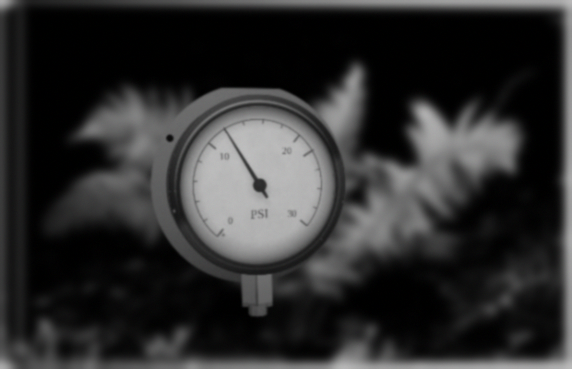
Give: 12 psi
